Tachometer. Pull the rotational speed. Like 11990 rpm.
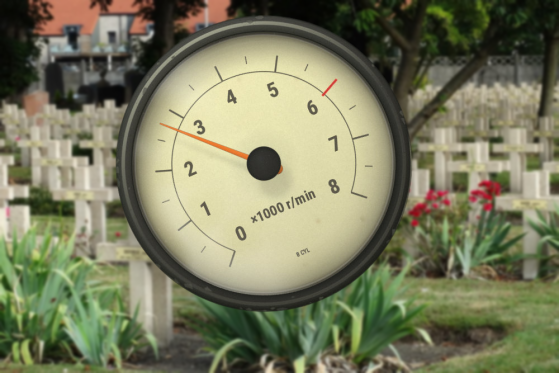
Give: 2750 rpm
